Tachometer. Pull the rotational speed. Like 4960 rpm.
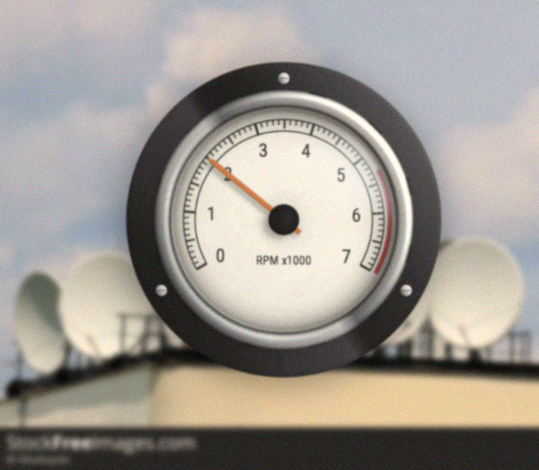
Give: 2000 rpm
